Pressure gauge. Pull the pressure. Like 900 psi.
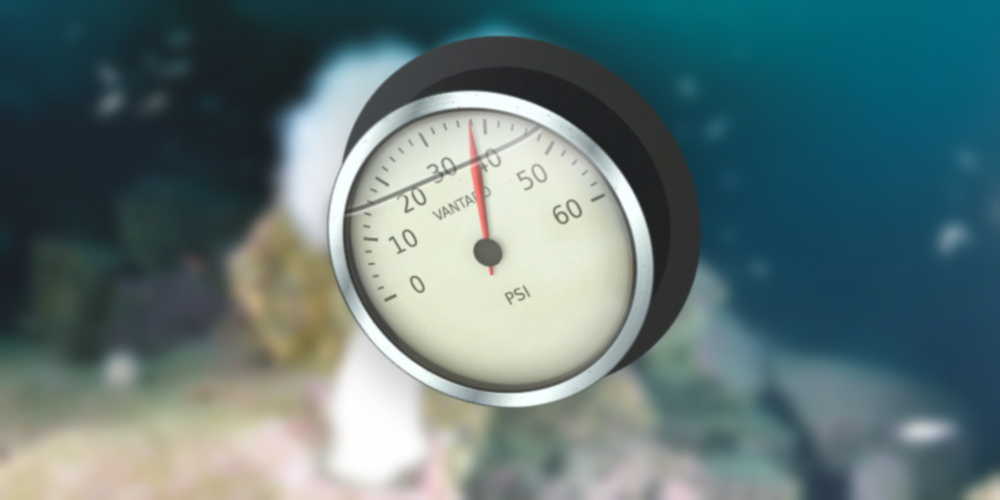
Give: 38 psi
